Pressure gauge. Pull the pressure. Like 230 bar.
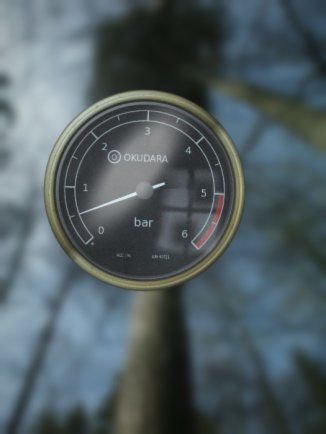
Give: 0.5 bar
